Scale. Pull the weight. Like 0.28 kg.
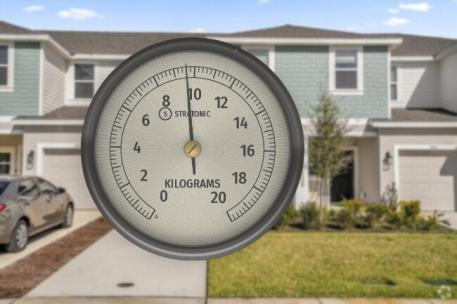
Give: 9.6 kg
